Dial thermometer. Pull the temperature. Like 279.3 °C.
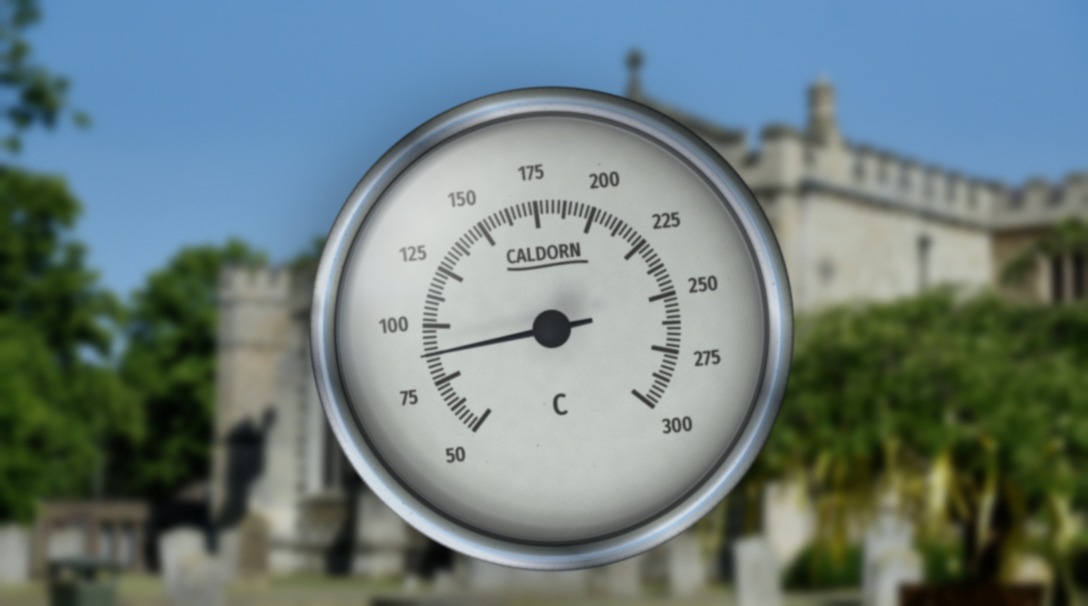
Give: 87.5 °C
